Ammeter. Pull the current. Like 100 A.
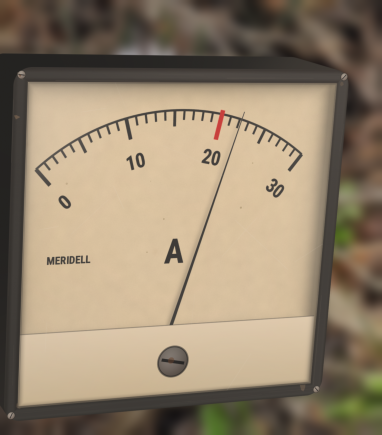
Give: 22 A
